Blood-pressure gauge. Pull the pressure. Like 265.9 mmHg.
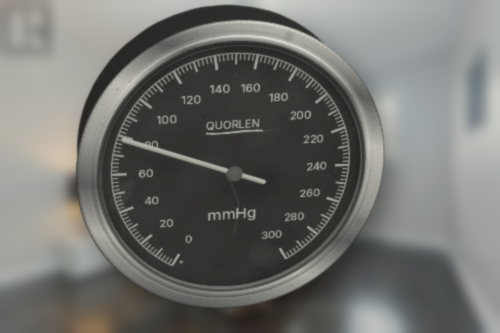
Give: 80 mmHg
